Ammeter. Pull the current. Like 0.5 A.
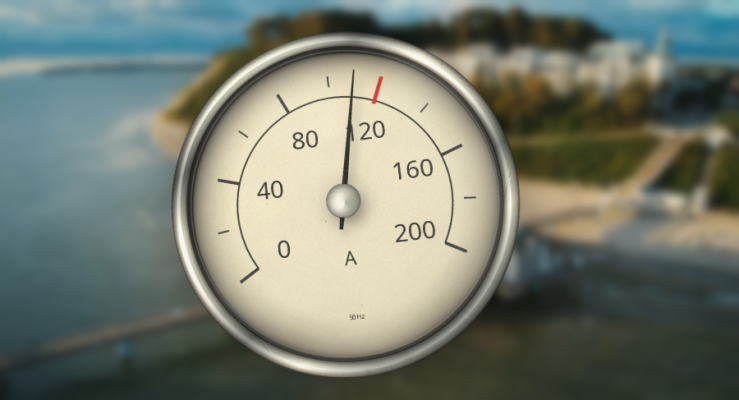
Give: 110 A
